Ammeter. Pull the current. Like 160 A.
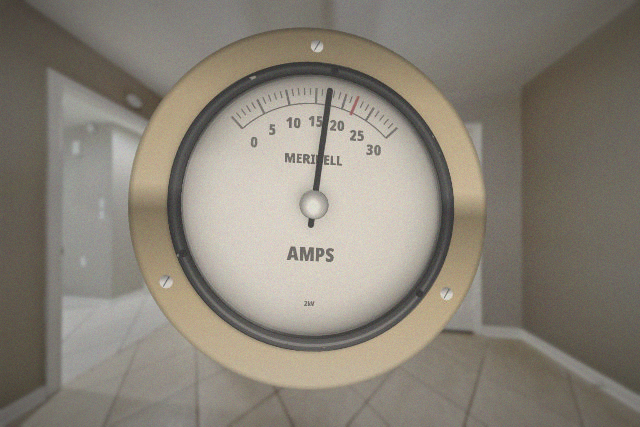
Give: 17 A
